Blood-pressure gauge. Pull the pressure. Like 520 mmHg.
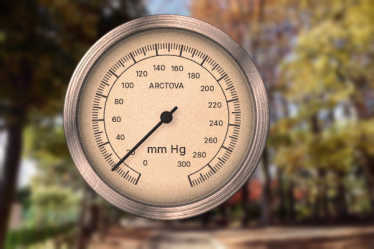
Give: 20 mmHg
